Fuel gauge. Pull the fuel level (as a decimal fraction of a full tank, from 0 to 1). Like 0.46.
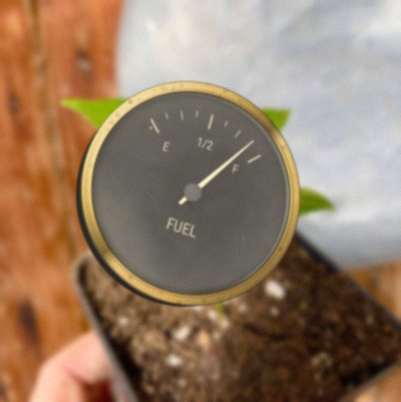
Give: 0.875
